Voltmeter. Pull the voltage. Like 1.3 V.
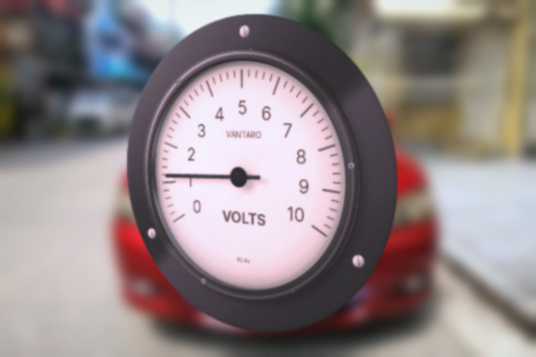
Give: 1.2 V
